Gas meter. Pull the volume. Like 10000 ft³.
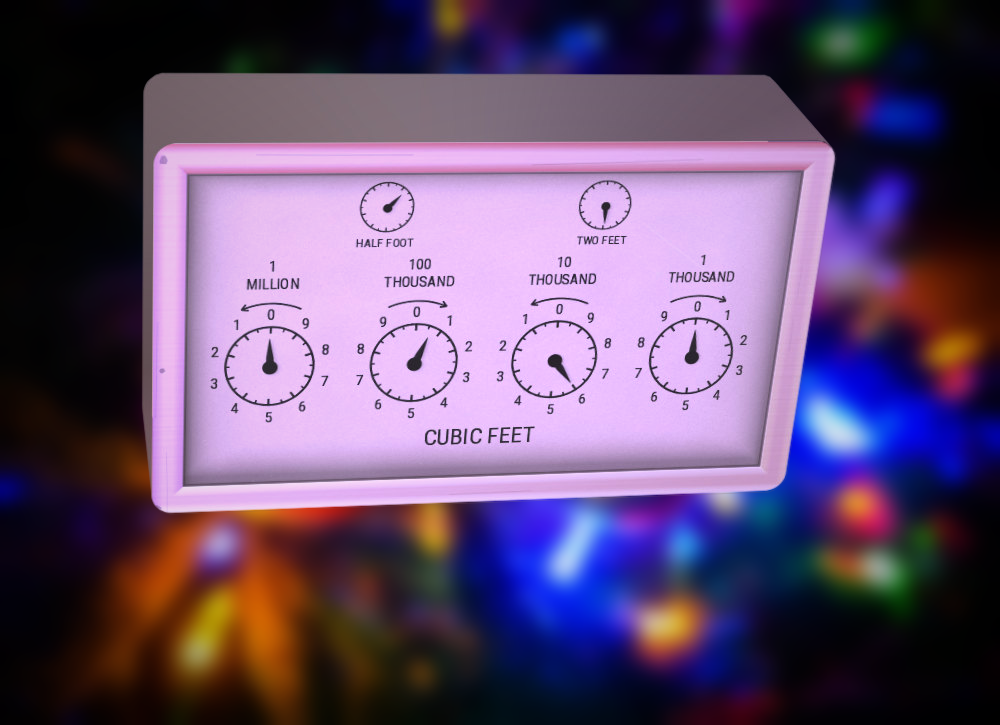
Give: 6000 ft³
